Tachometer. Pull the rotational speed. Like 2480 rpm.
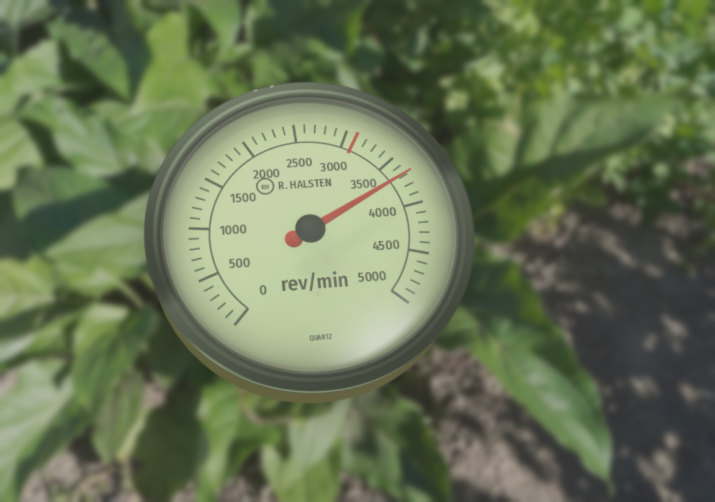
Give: 3700 rpm
